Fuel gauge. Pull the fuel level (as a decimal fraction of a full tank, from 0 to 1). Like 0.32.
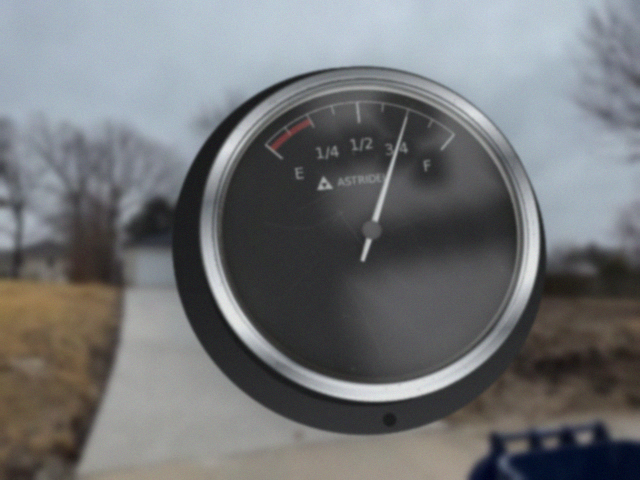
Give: 0.75
